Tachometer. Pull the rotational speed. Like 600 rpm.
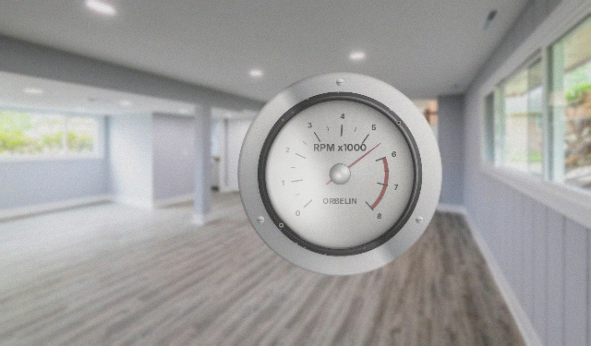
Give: 5500 rpm
